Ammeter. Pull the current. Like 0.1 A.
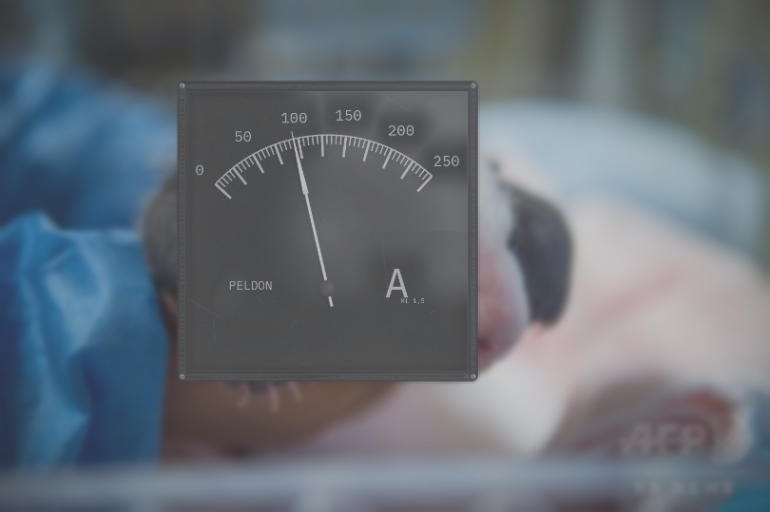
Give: 95 A
